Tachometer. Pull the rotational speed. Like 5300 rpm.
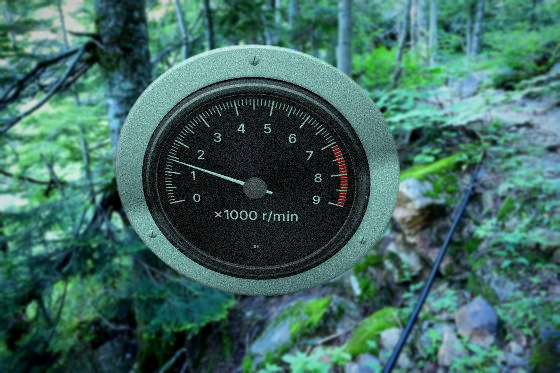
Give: 1500 rpm
